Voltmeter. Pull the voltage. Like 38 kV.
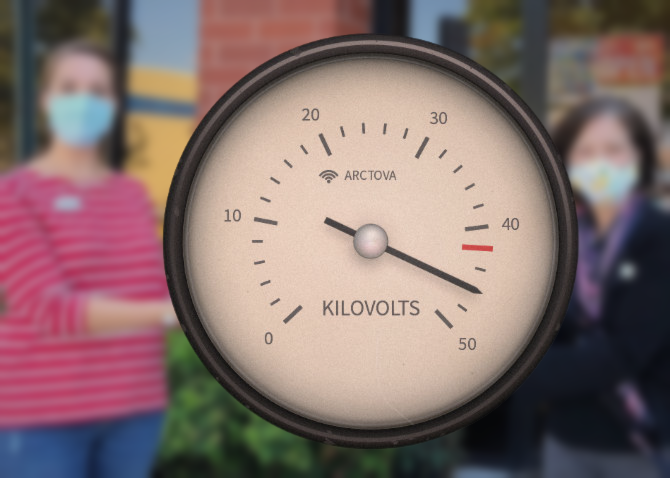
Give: 46 kV
